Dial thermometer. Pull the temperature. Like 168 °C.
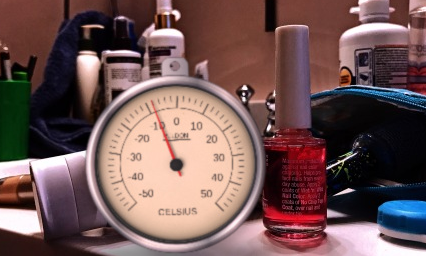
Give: -8 °C
